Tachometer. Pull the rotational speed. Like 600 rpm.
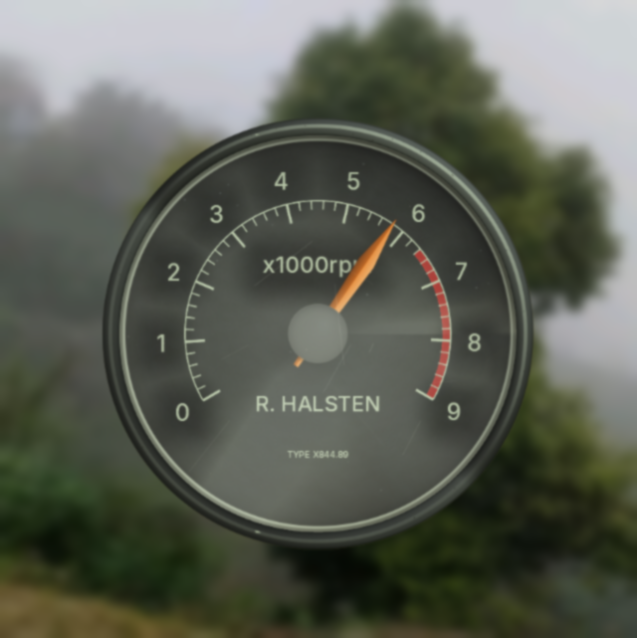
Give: 5800 rpm
